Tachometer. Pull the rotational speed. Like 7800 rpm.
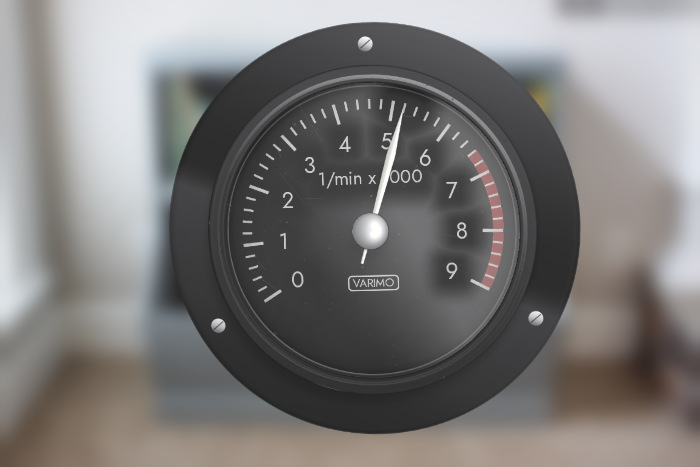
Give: 5200 rpm
